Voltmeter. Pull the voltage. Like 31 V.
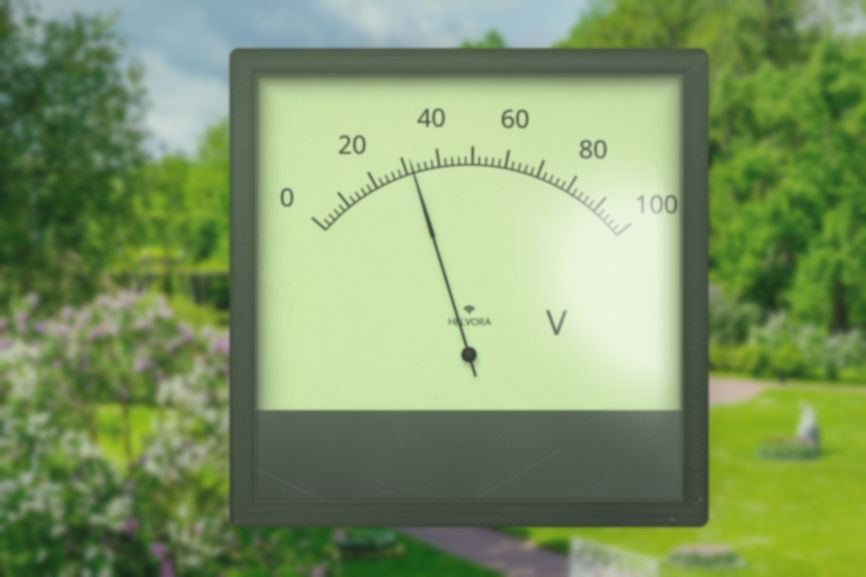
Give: 32 V
